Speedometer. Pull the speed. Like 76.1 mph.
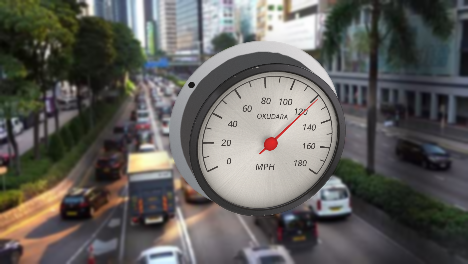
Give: 120 mph
